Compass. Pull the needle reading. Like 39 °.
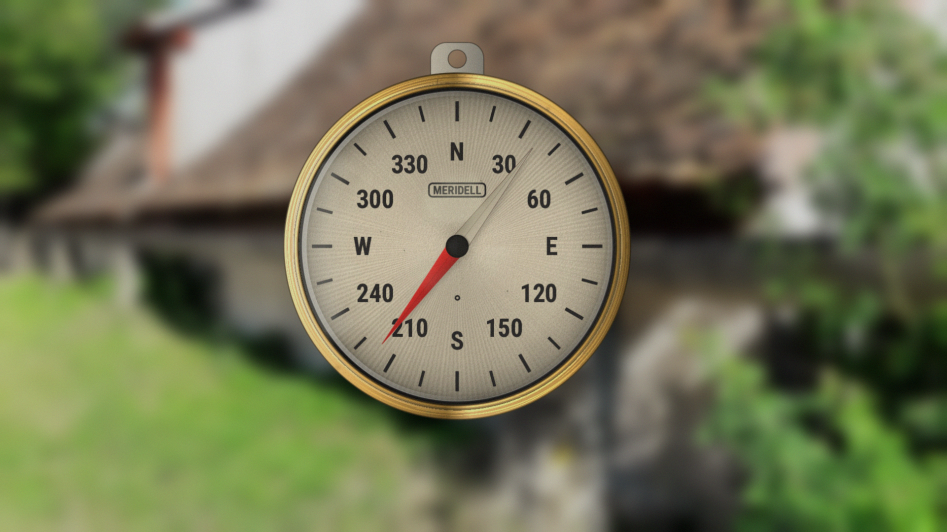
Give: 217.5 °
